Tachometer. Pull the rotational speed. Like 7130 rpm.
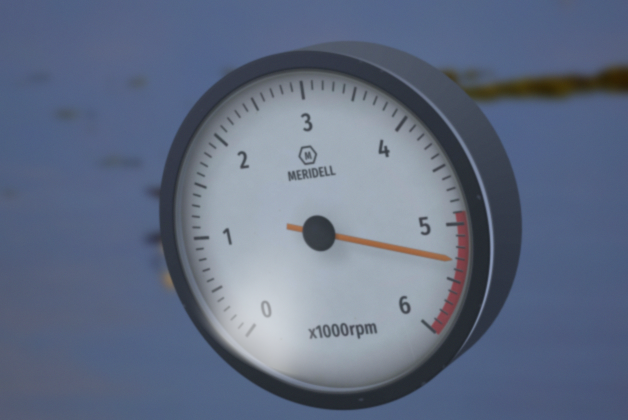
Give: 5300 rpm
